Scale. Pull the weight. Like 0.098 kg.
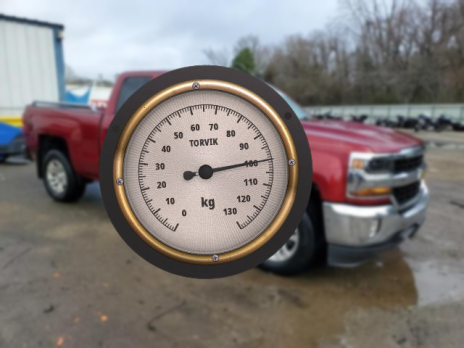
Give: 100 kg
